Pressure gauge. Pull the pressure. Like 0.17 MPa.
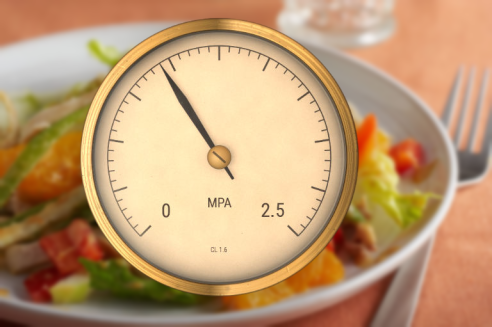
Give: 0.95 MPa
